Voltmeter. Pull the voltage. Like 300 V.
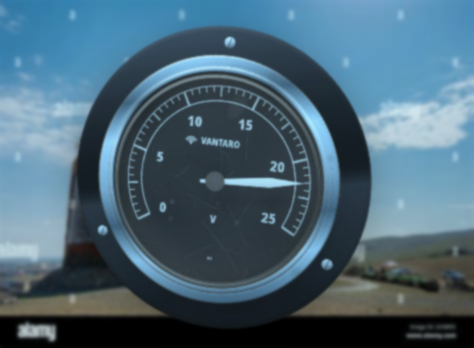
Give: 21.5 V
